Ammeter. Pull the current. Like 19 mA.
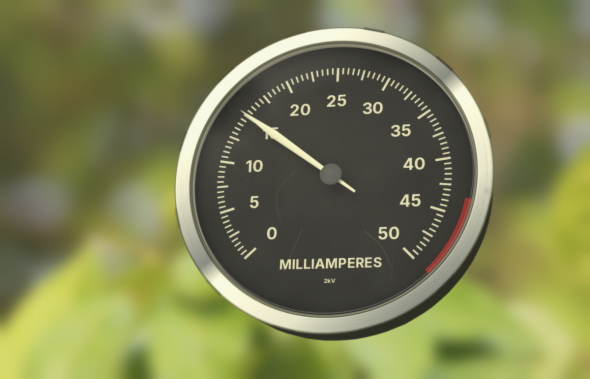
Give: 15 mA
